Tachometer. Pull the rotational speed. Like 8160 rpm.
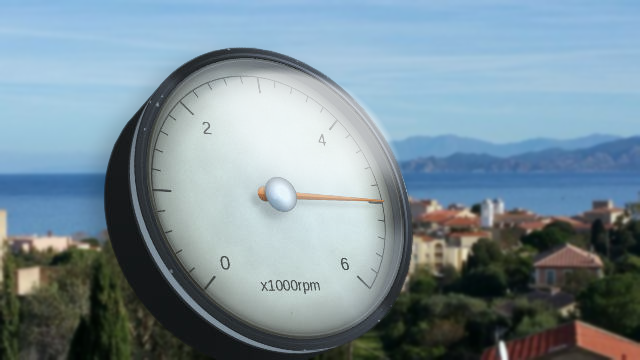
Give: 5000 rpm
